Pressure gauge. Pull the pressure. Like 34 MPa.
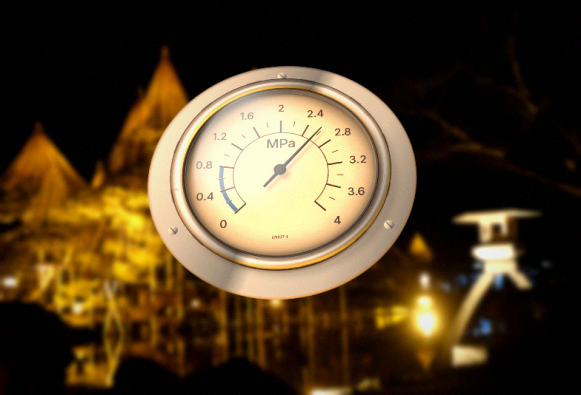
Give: 2.6 MPa
